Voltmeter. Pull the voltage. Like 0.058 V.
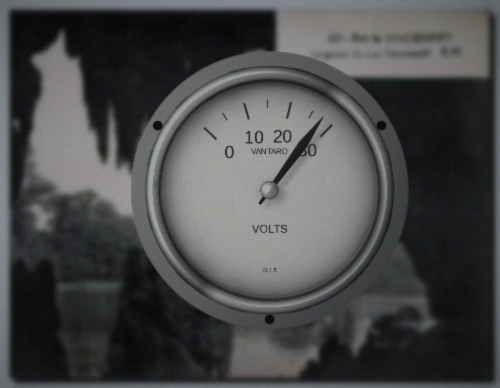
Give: 27.5 V
